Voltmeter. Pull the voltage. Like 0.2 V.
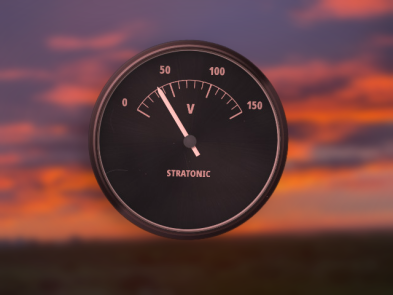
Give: 35 V
